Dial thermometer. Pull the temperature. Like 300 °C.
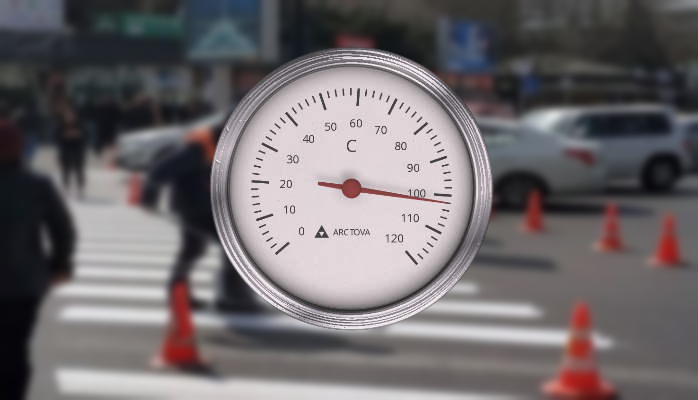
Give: 102 °C
